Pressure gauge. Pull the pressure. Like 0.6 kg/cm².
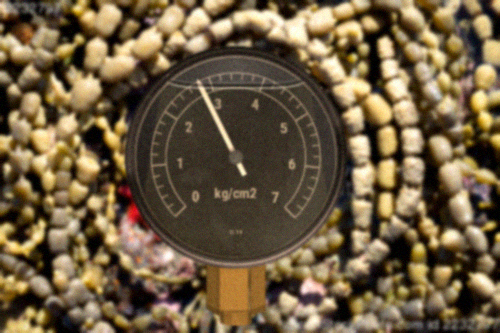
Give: 2.8 kg/cm²
